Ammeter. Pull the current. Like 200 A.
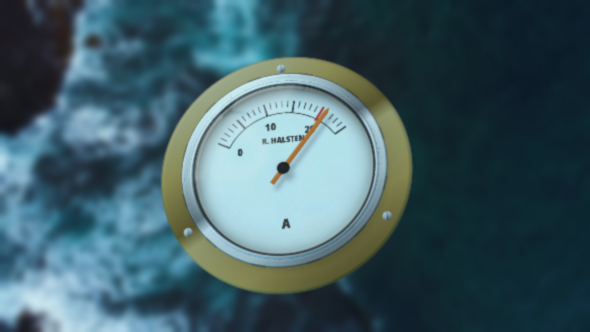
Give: 21 A
